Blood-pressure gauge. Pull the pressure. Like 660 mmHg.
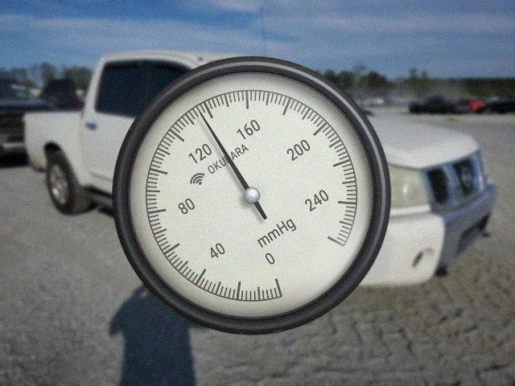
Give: 136 mmHg
